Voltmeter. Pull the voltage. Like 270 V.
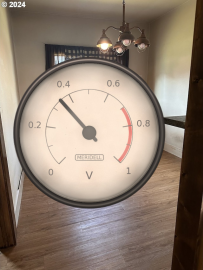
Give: 0.35 V
